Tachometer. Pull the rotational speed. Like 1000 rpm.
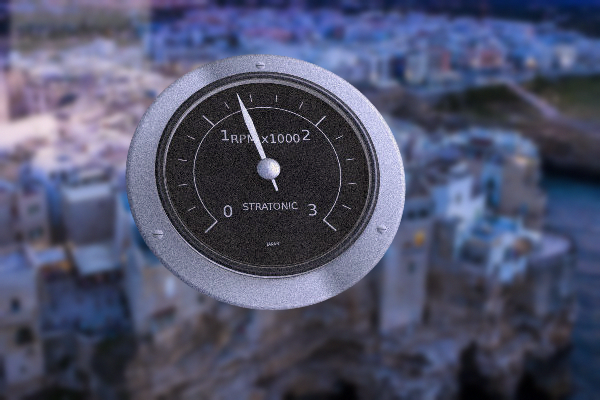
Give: 1300 rpm
